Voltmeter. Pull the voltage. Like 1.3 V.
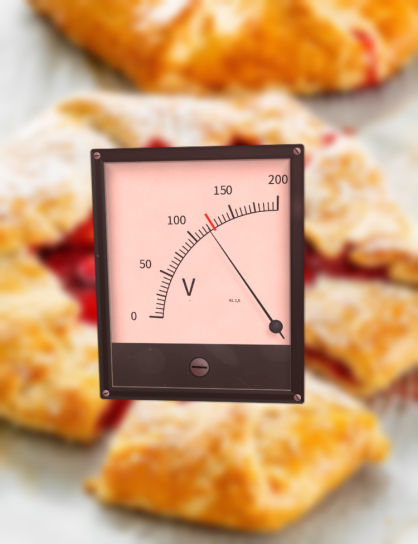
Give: 120 V
